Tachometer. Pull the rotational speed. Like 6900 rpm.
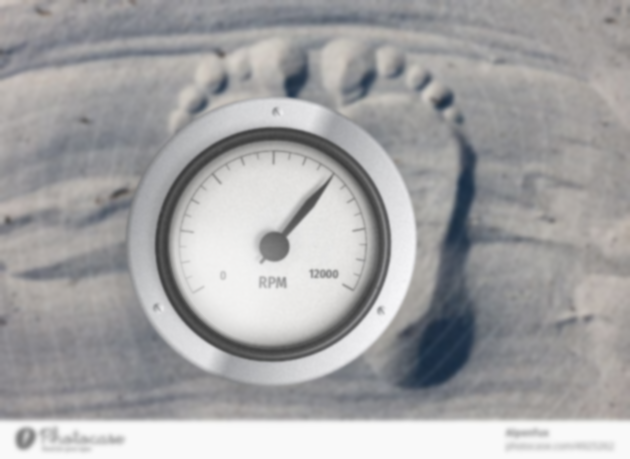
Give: 8000 rpm
